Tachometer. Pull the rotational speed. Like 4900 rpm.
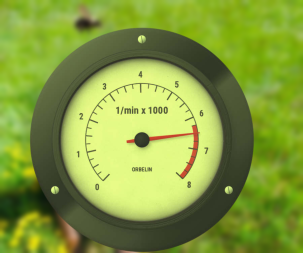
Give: 6500 rpm
